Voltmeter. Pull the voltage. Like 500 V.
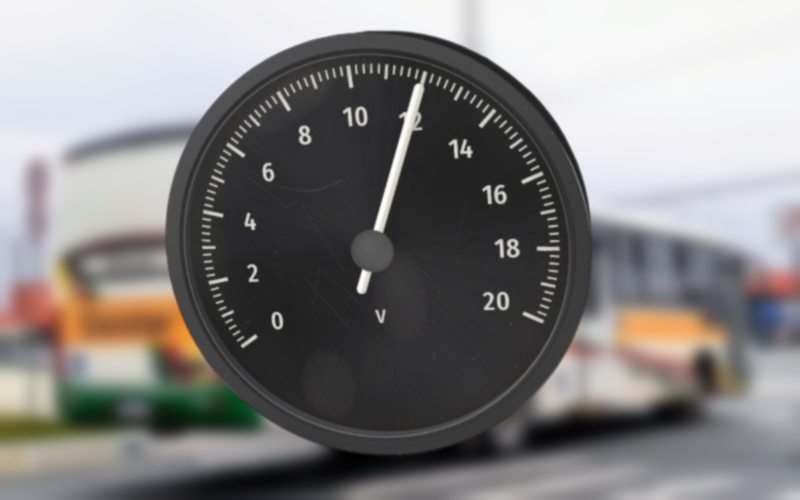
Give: 12 V
